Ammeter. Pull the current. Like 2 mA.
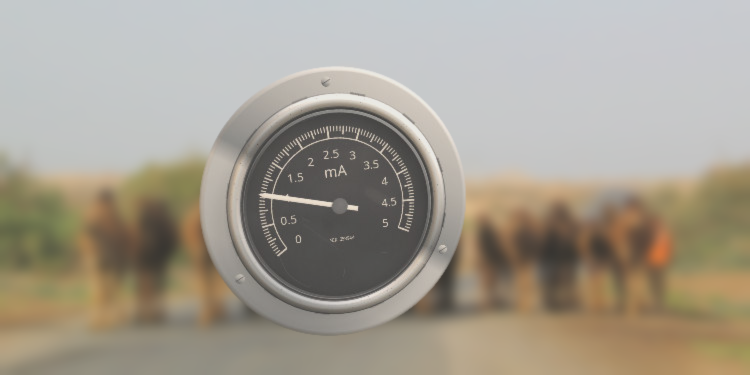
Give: 1 mA
